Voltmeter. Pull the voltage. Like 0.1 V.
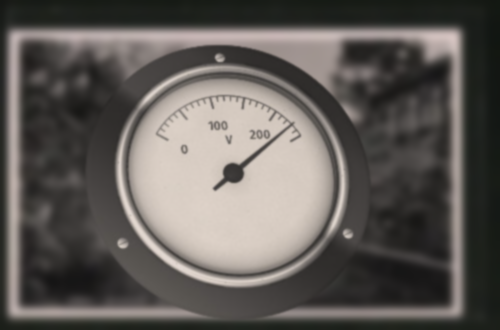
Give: 230 V
